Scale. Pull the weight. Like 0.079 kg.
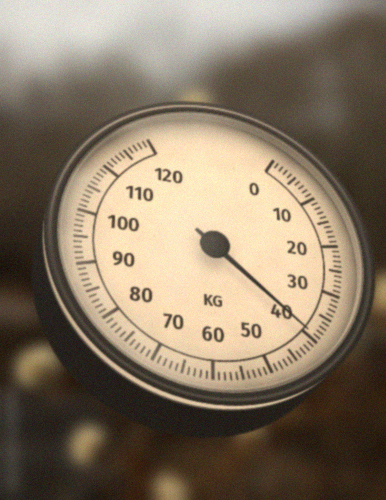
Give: 40 kg
